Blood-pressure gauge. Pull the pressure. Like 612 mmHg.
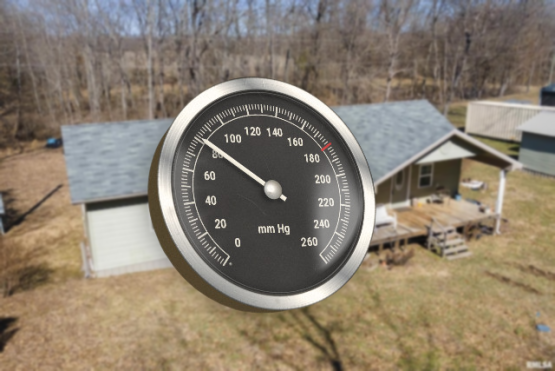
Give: 80 mmHg
